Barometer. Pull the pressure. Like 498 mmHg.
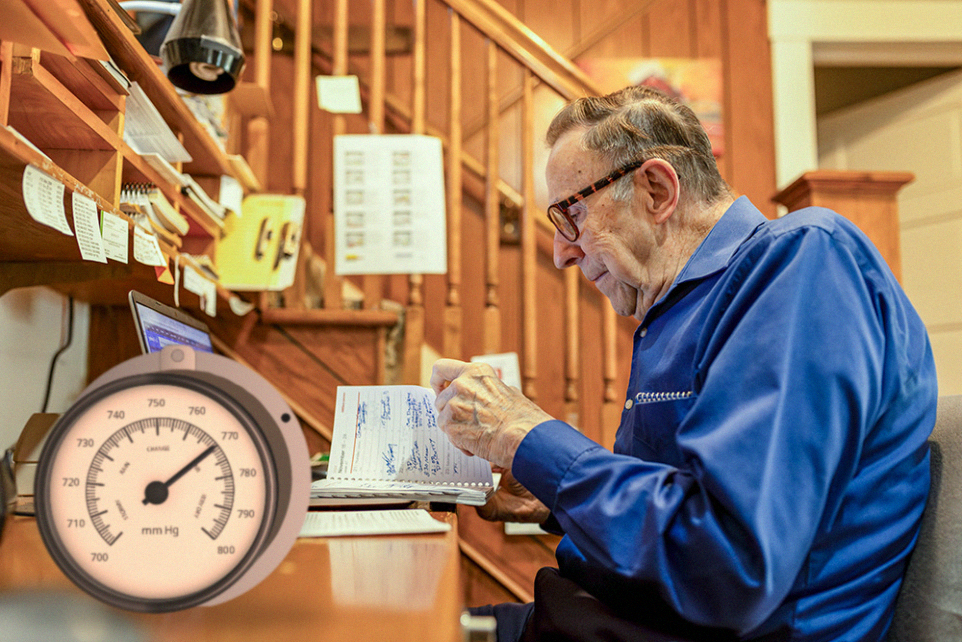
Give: 770 mmHg
